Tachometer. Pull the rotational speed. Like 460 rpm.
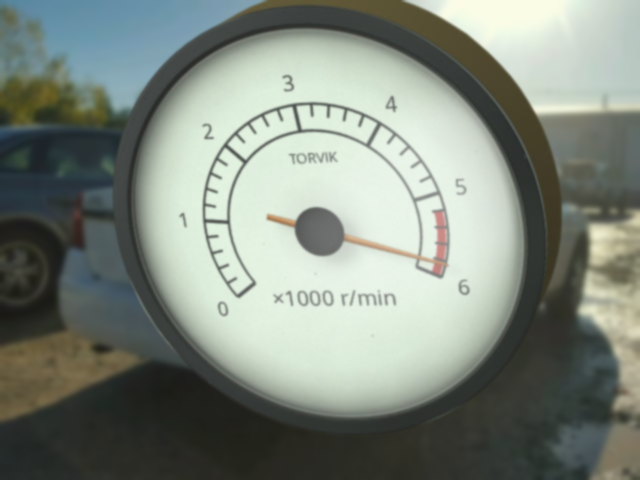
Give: 5800 rpm
